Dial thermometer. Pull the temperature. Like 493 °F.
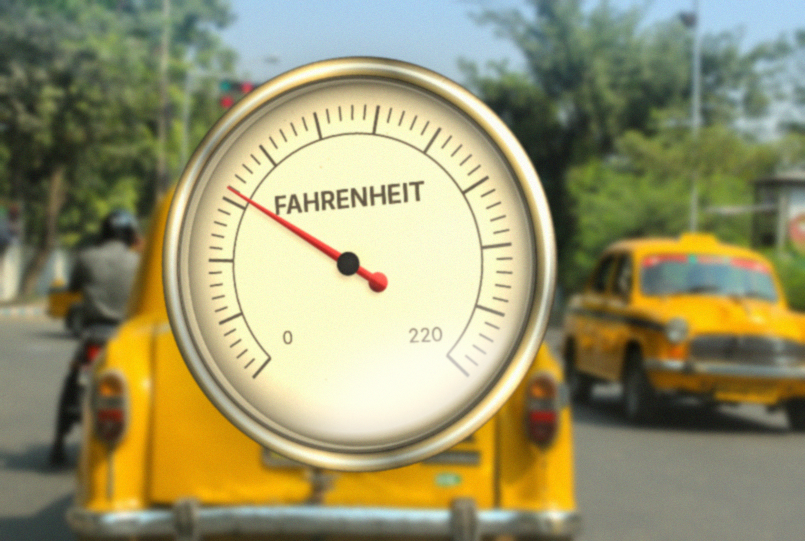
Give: 64 °F
